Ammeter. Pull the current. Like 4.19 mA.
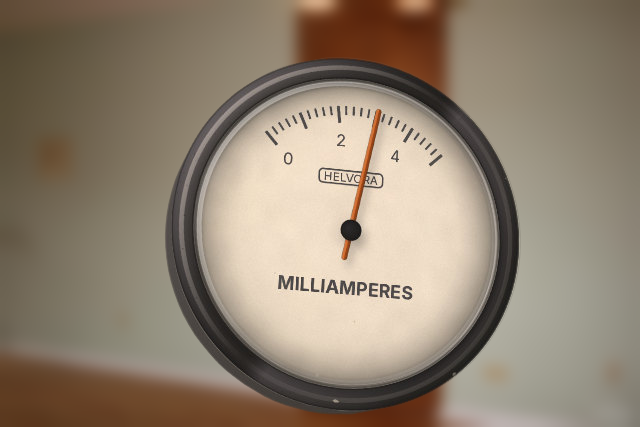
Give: 3 mA
